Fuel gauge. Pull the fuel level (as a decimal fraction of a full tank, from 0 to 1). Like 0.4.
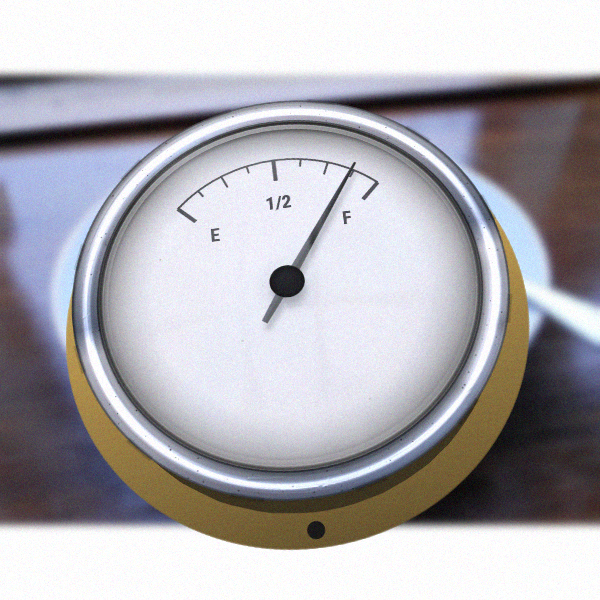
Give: 0.875
